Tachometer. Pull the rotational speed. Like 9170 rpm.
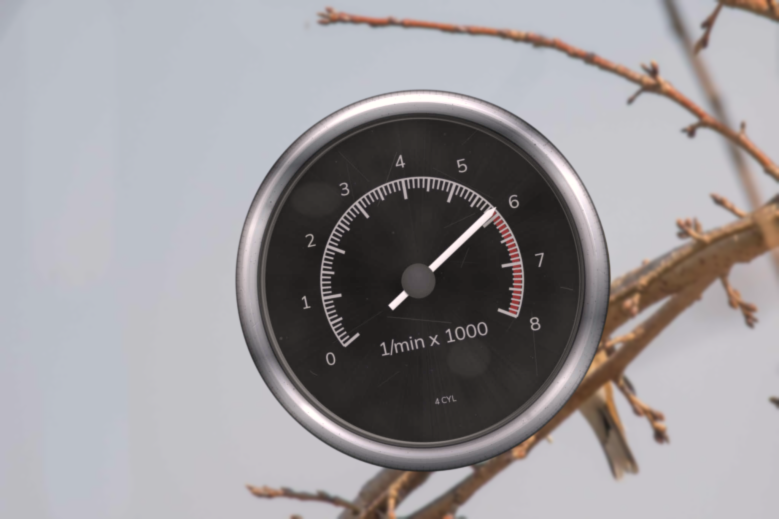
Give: 5900 rpm
